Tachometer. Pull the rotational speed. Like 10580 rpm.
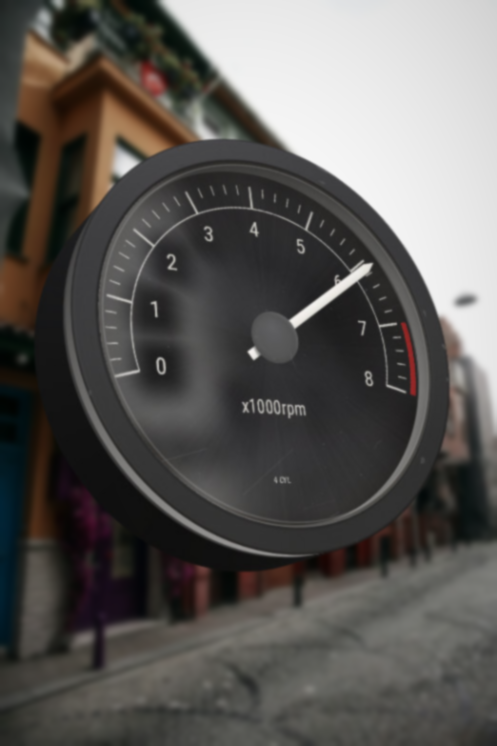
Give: 6100 rpm
